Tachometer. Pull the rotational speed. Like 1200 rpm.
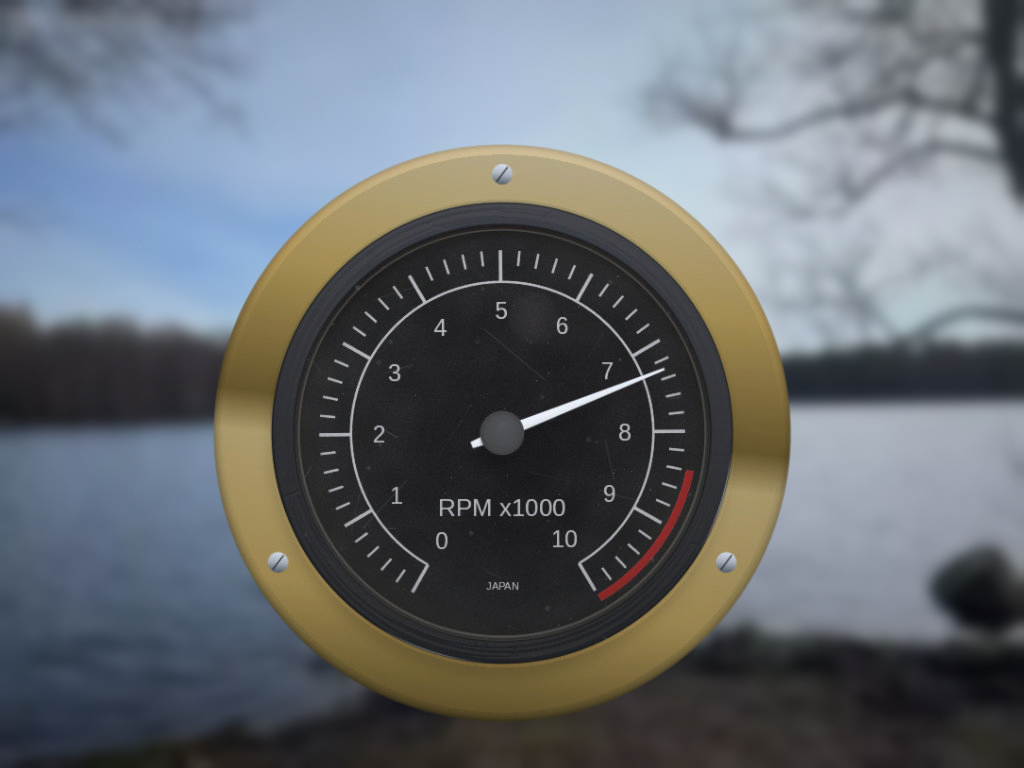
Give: 7300 rpm
